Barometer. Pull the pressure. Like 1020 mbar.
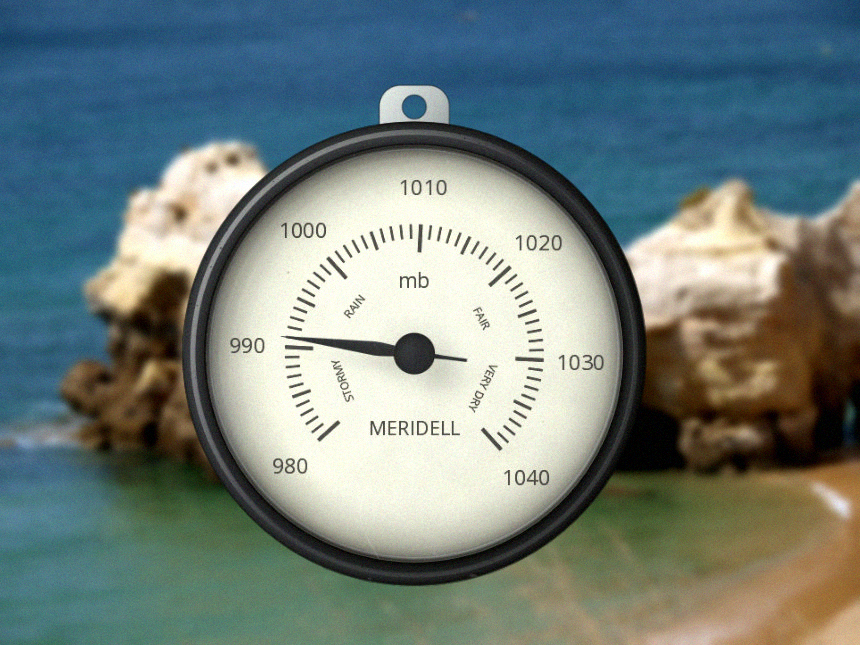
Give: 991 mbar
